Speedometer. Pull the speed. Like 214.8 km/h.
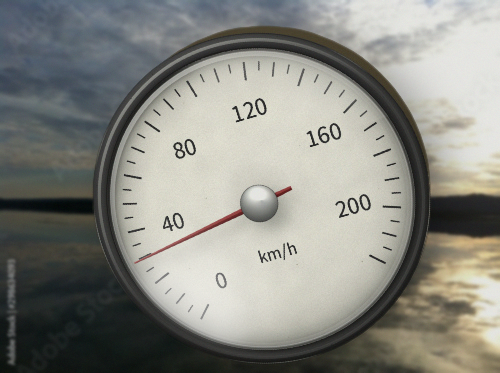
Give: 30 km/h
